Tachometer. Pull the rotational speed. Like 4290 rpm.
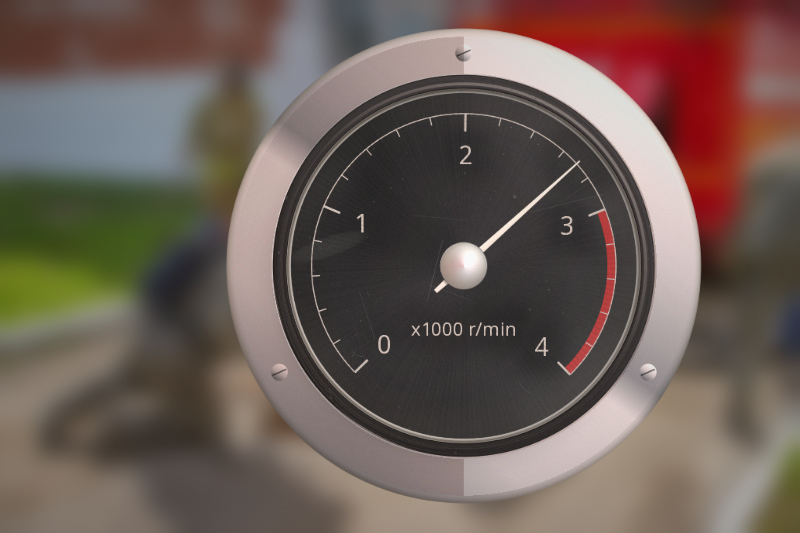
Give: 2700 rpm
